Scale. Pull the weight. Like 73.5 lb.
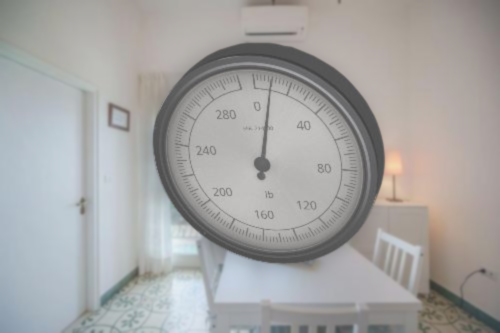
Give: 10 lb
